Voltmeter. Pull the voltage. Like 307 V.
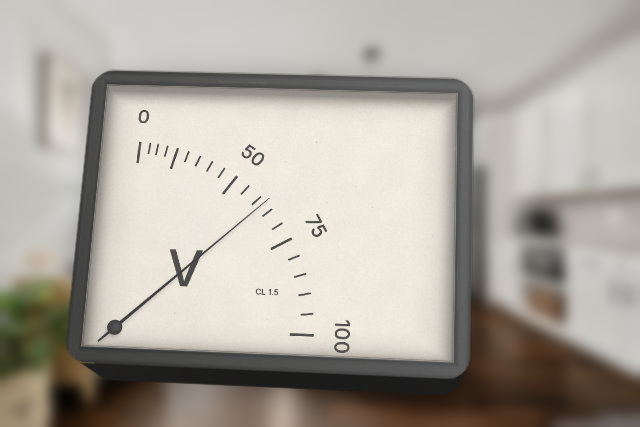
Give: 62.5 V
